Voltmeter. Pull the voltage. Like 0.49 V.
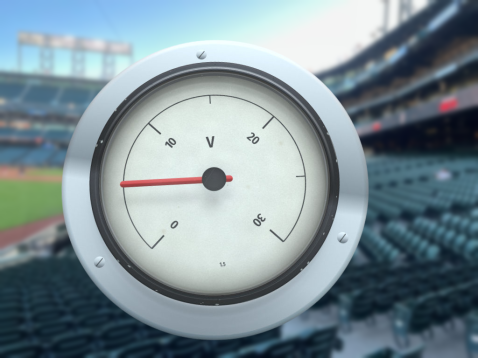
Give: 5 V
